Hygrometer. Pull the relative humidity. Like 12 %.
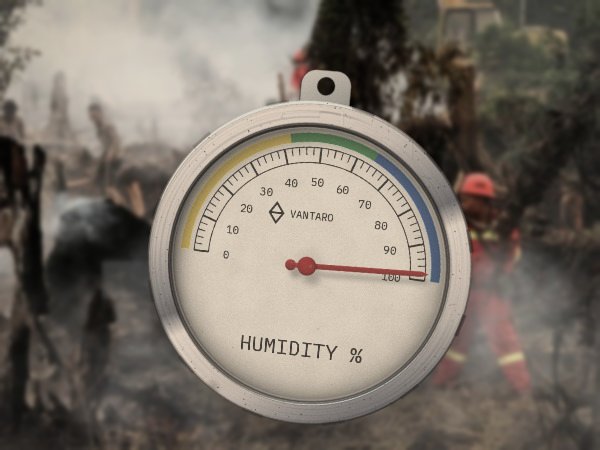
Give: 98 %
